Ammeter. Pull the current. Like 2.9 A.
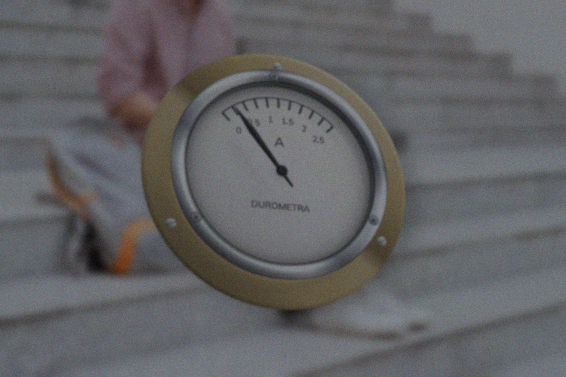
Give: 0.25 A
